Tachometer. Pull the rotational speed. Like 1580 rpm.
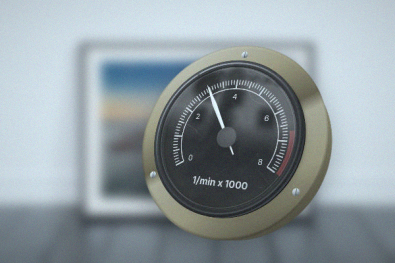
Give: 3000 rpm
